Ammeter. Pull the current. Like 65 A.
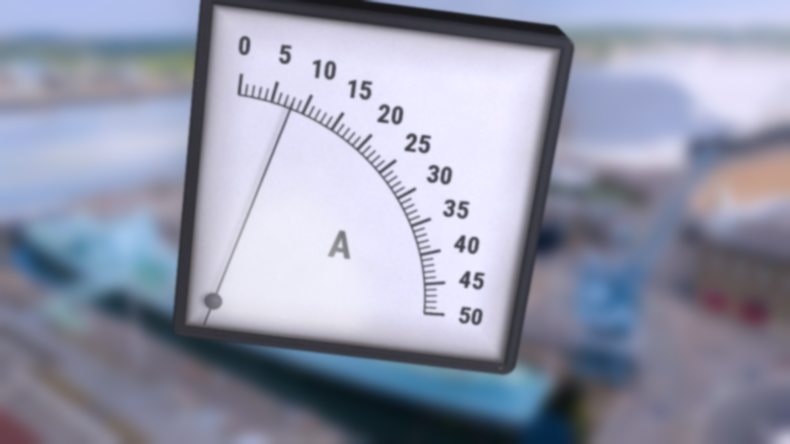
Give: 8 A
